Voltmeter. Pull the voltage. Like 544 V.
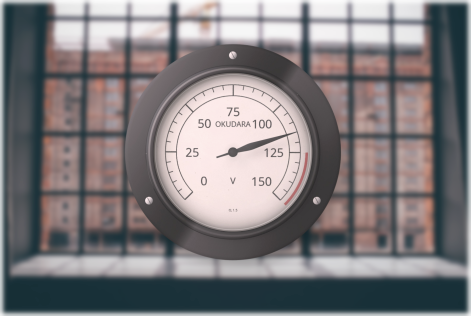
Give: 115 V
